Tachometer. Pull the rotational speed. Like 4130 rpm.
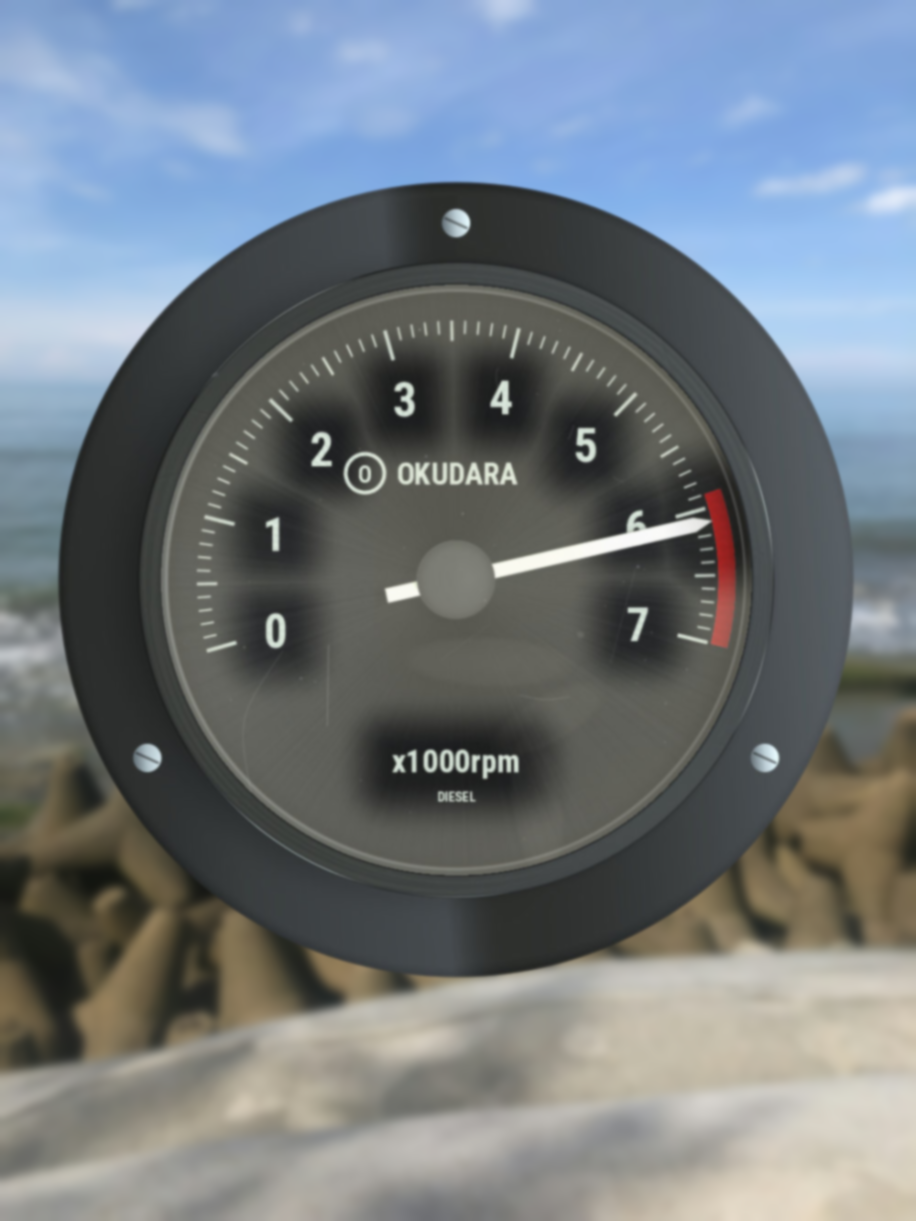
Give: 6100 rpm
